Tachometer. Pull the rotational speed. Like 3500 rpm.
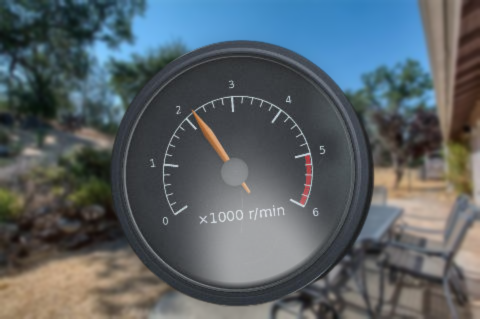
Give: 2200 rpm
